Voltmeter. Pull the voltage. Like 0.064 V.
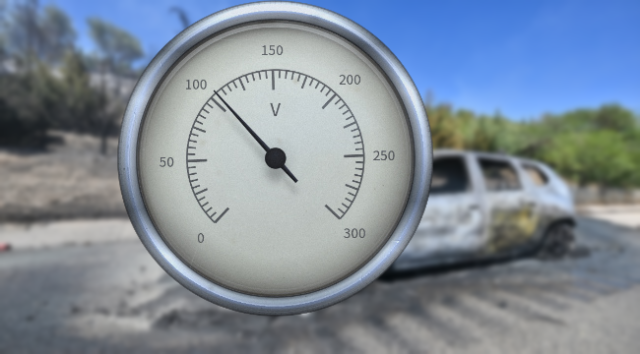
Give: 105 V
